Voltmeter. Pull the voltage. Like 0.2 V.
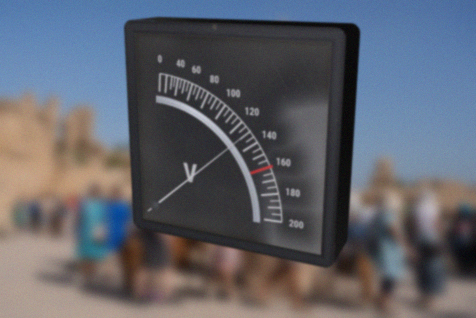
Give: 130 V
